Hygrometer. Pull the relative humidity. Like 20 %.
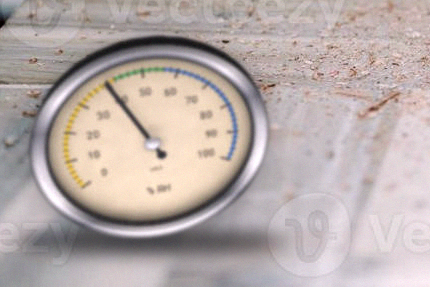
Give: 40 %
